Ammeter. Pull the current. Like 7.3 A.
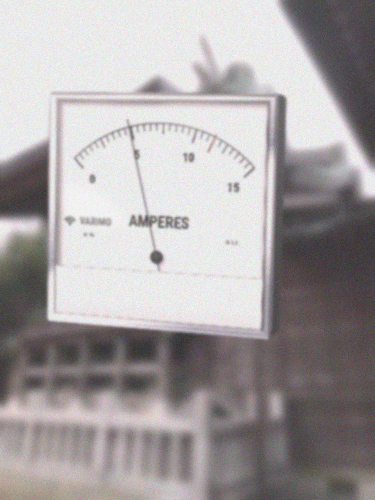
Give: 5 A
